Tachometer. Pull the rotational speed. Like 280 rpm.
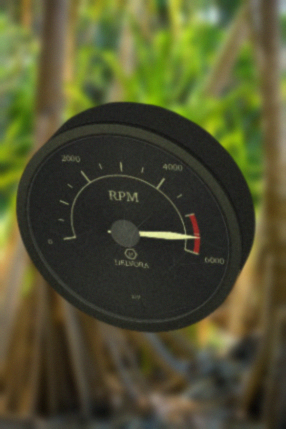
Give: 5500 rpm
